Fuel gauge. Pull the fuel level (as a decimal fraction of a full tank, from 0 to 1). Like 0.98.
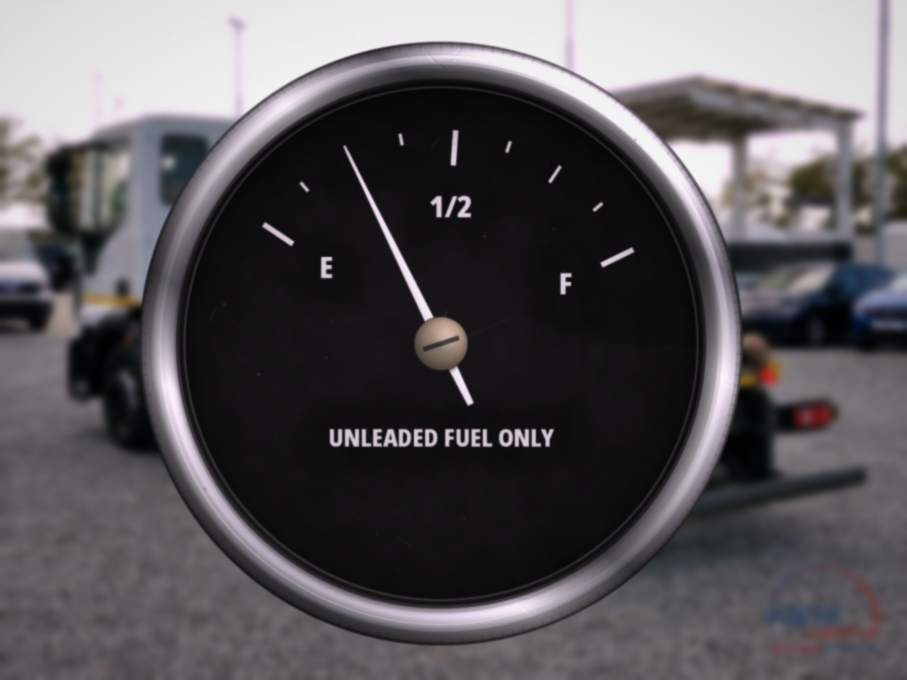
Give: 0.25
